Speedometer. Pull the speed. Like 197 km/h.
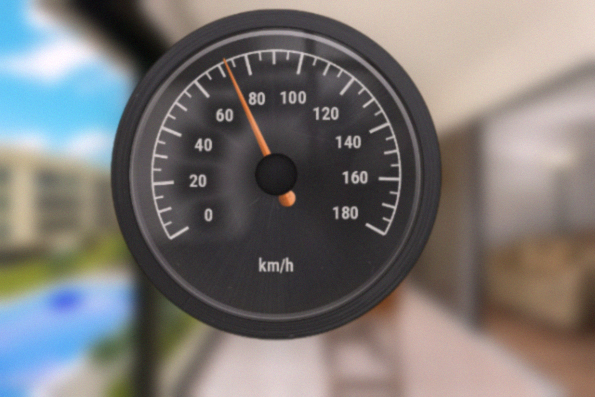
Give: 72.5 km/h
